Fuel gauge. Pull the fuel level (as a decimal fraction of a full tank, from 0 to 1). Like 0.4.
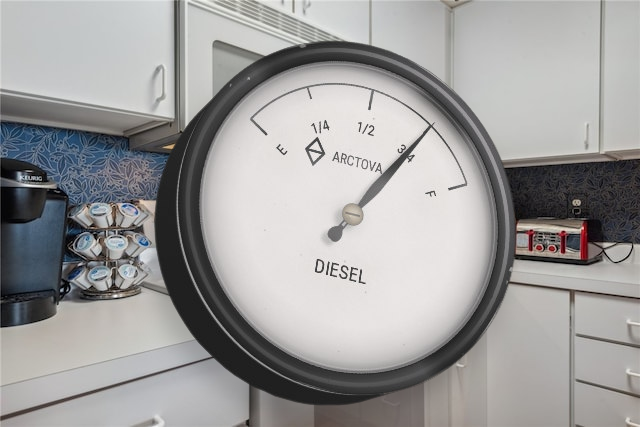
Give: 0.75
